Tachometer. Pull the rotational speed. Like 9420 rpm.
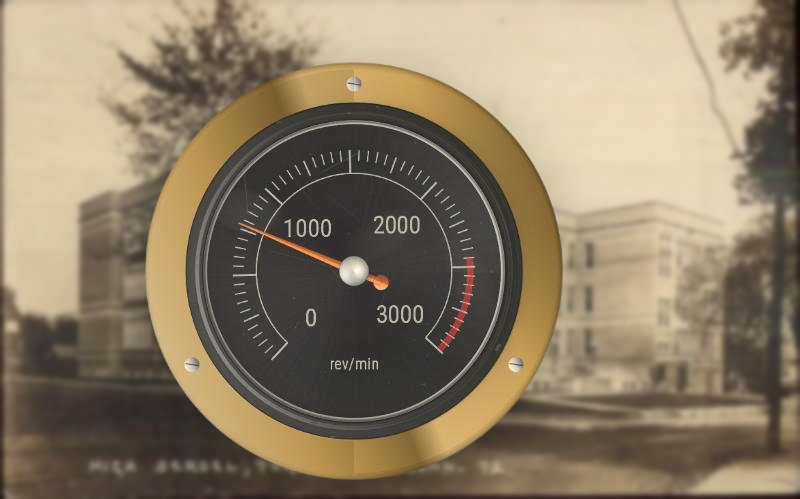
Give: 775 rpm
